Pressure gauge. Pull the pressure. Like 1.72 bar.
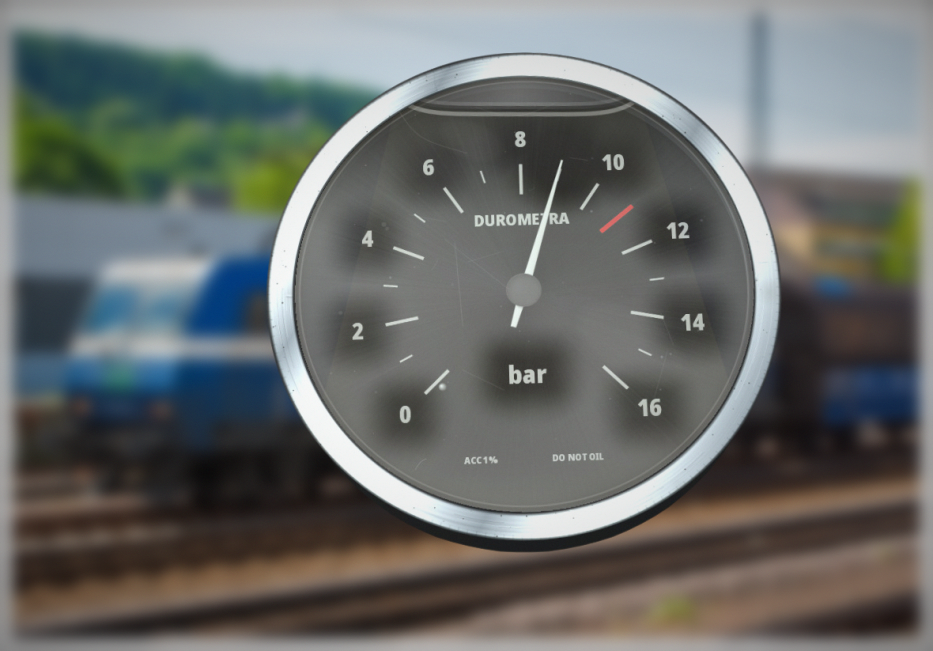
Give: 9 bar
